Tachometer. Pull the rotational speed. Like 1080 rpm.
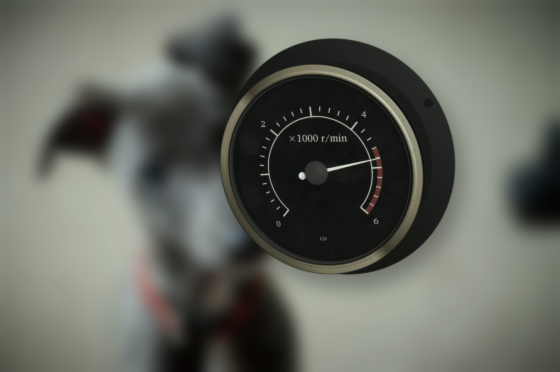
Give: 4800 rpm
